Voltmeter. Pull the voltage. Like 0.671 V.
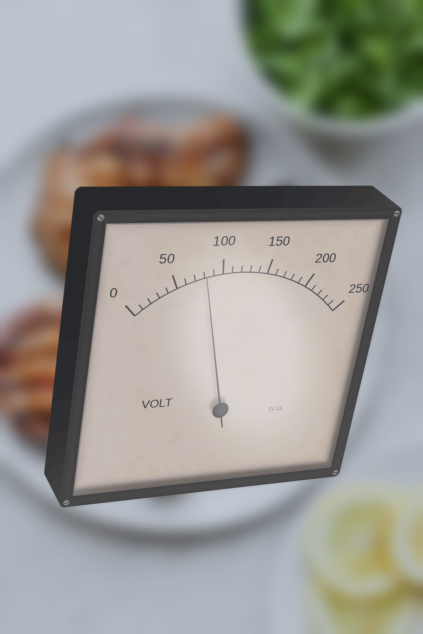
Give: 80 V
